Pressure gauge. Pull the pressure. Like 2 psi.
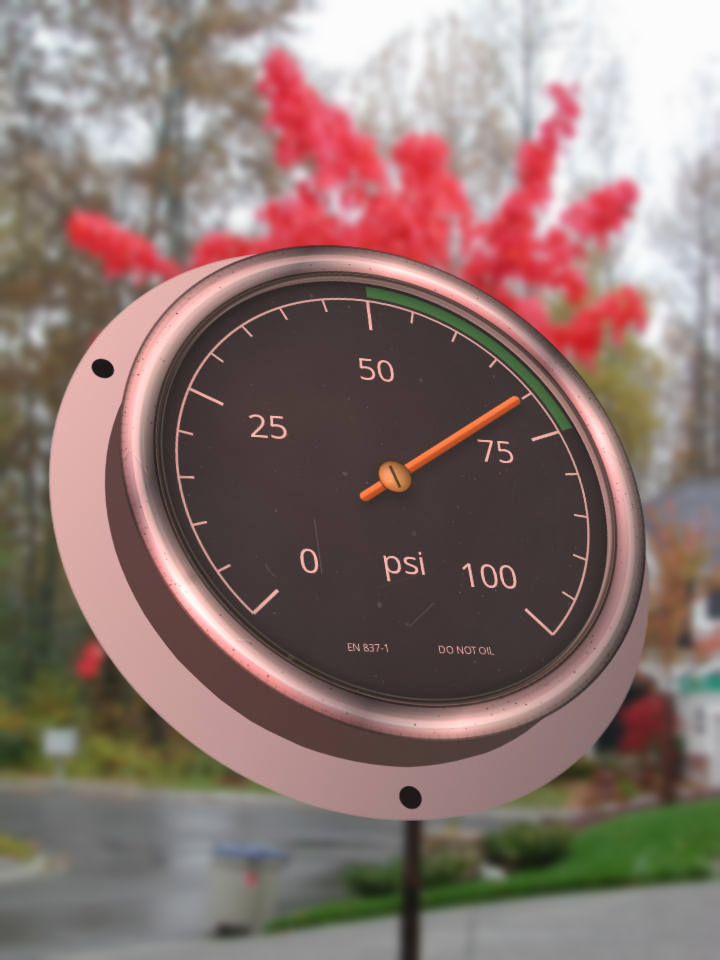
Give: 70 psi
